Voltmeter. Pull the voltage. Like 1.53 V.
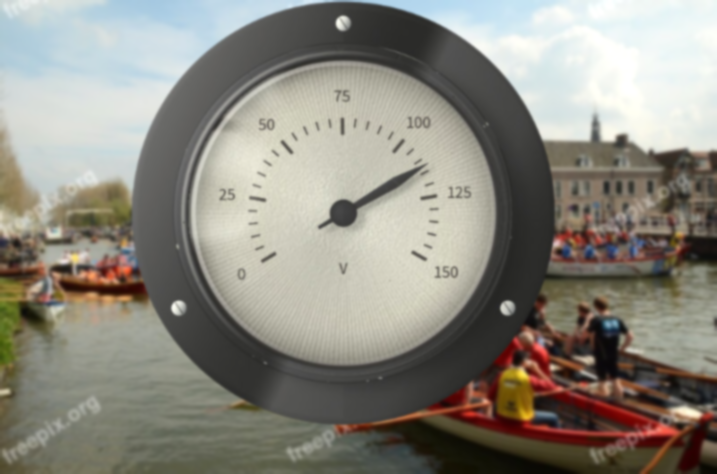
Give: 112.5 V
